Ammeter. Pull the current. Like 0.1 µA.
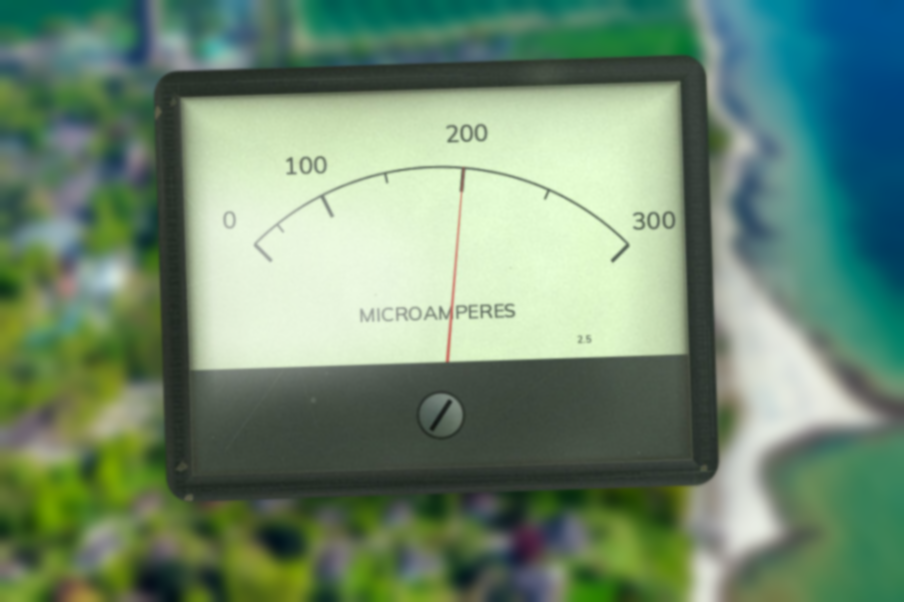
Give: 200 µA
